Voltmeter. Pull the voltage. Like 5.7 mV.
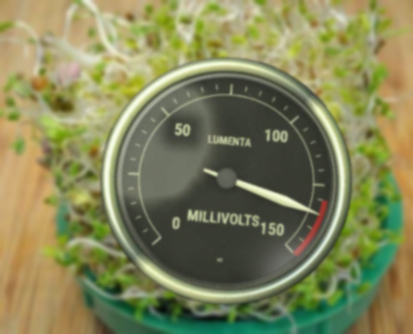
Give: 135 mV
